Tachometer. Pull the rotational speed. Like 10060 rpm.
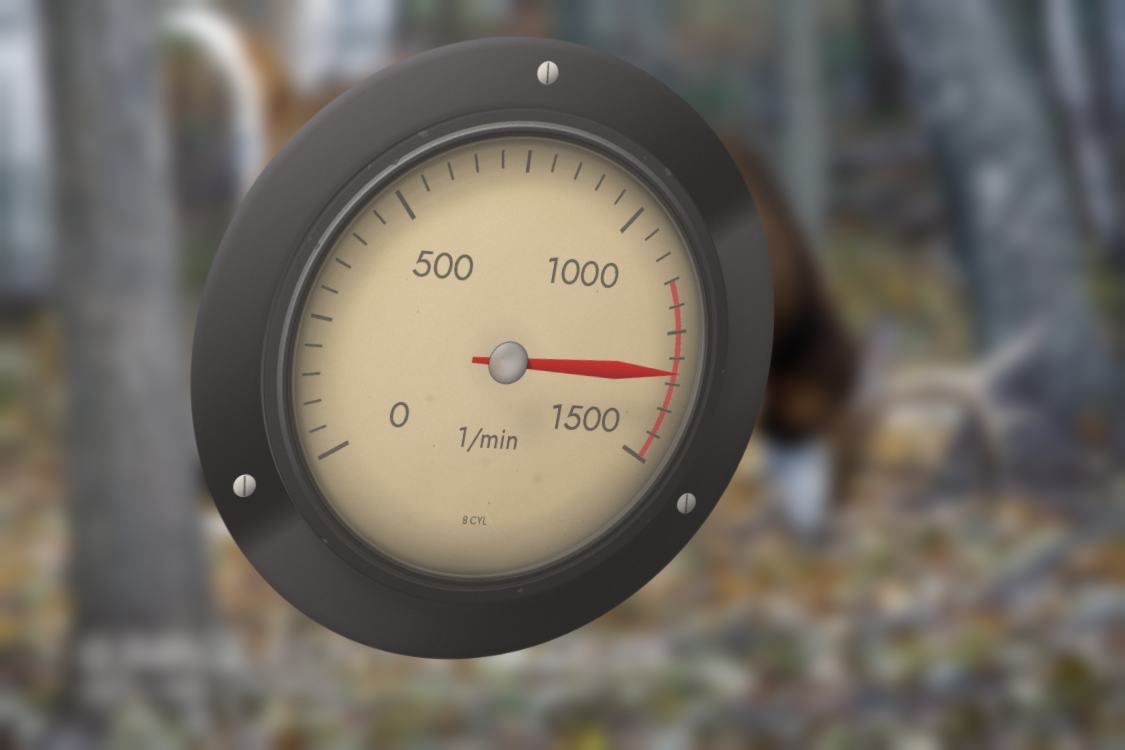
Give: 1325 rpm
